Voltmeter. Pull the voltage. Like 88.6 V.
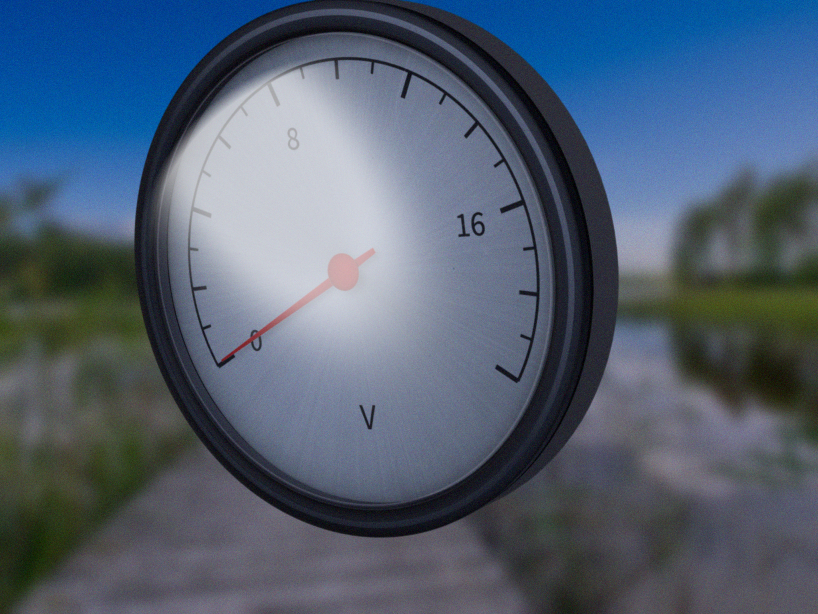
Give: 0 V
